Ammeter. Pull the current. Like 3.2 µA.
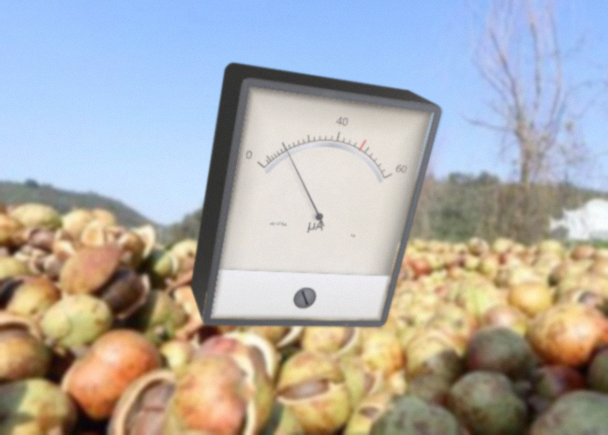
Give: 20 µA
